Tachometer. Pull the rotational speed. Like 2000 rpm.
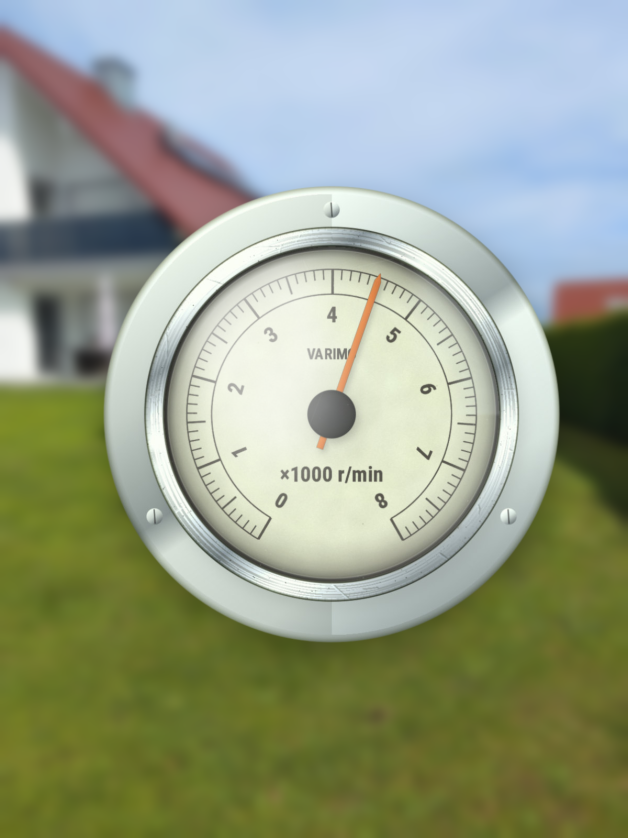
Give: 4500 rpm
